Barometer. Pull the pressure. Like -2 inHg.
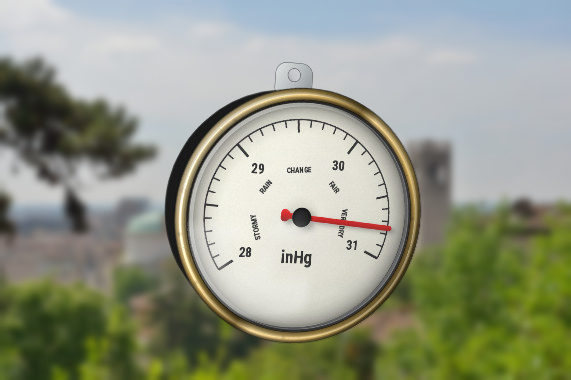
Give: 30.75 inHg
